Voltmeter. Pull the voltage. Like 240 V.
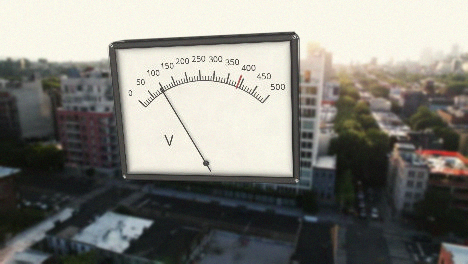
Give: 100 V
